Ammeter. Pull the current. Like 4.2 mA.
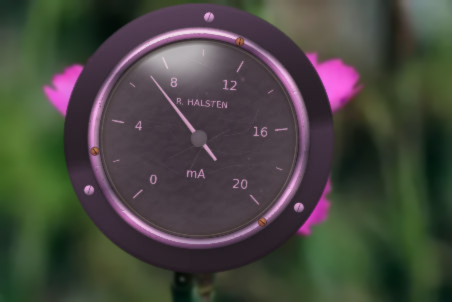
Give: 7 mA
